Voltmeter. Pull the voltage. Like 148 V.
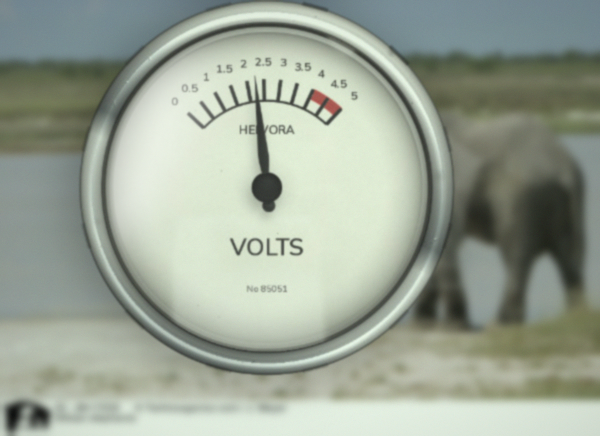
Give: 2.25 V
